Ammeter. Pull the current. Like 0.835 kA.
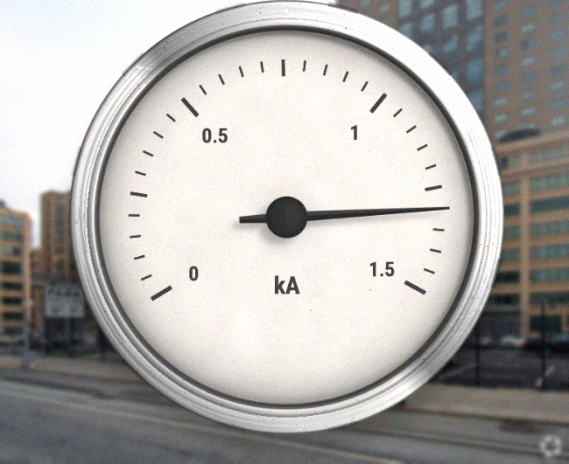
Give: 1.3 kA
